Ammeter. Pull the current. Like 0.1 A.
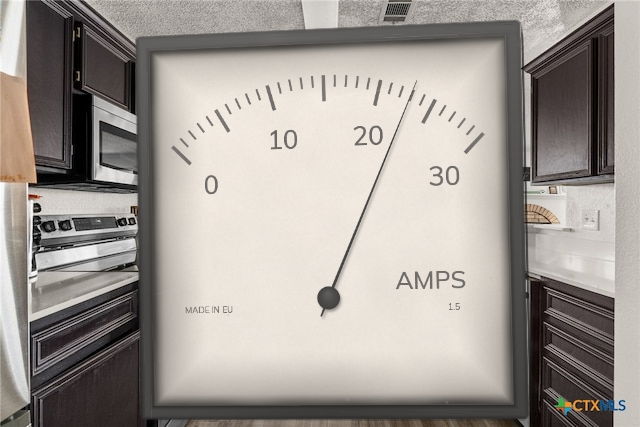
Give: 23 A
